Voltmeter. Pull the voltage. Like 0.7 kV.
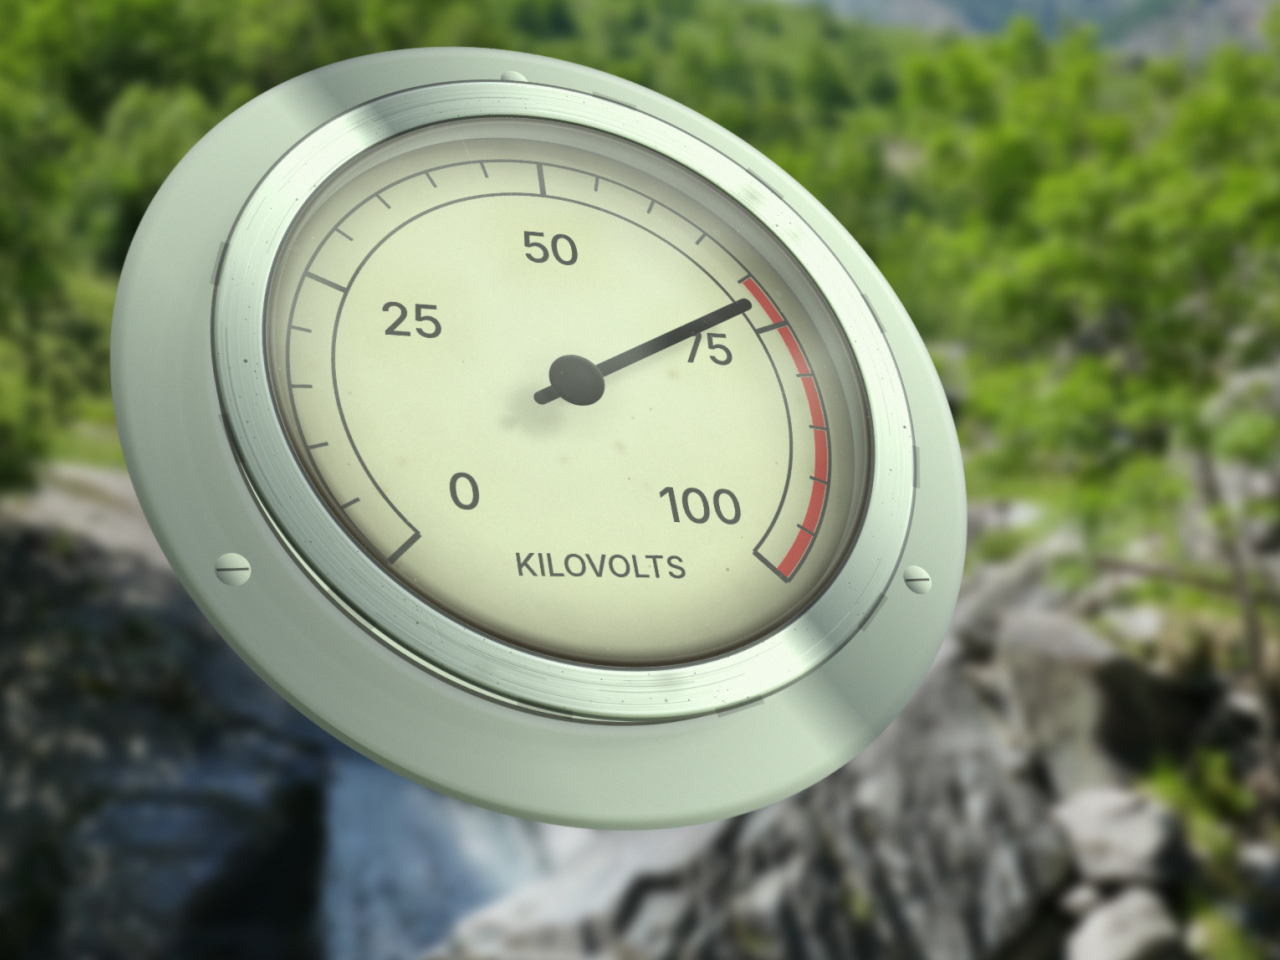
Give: 72.5 kV
